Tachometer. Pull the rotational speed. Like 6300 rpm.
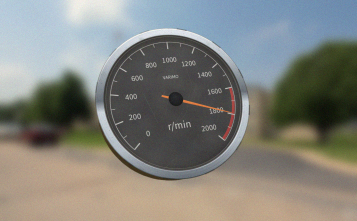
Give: 1800 rpm
